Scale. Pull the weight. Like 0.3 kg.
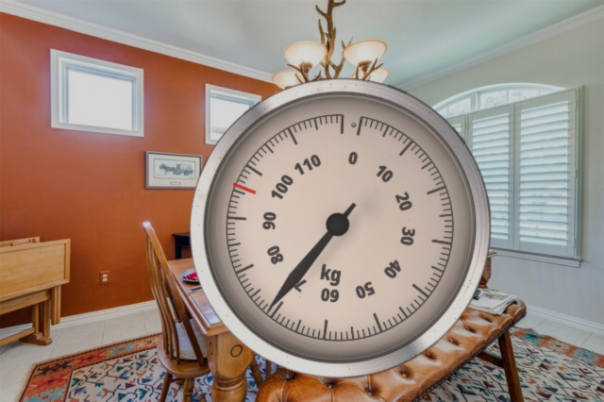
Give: 71 kg
